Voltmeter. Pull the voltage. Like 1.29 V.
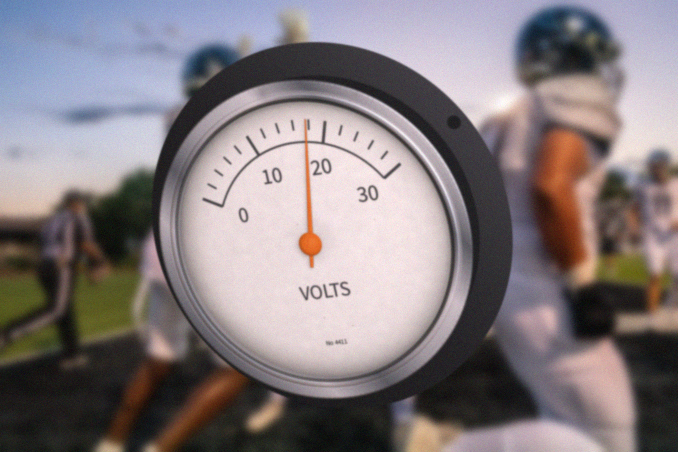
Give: 18 V
